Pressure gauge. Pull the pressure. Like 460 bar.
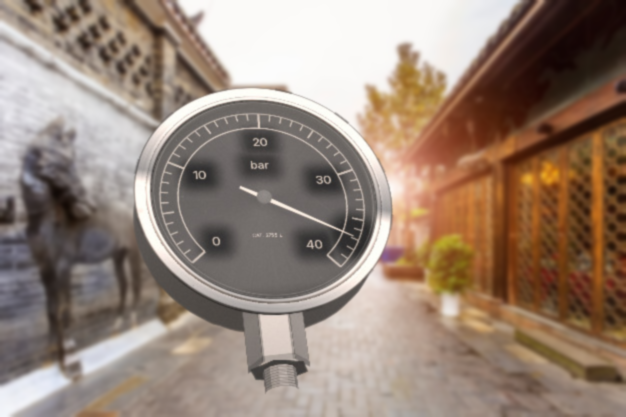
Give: 37 bar
